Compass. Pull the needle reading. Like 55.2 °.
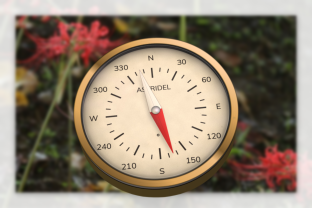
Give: 165 °
